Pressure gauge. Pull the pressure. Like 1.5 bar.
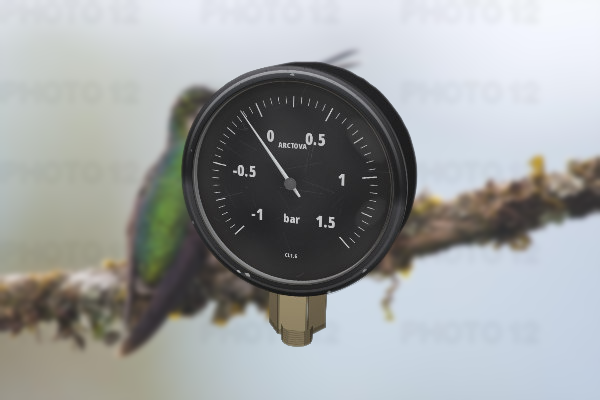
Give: -0.1 bar
